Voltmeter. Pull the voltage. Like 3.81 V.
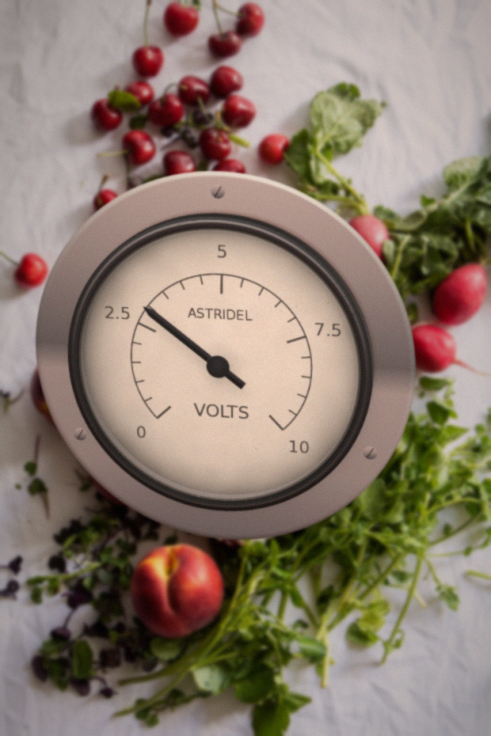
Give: 3 V
